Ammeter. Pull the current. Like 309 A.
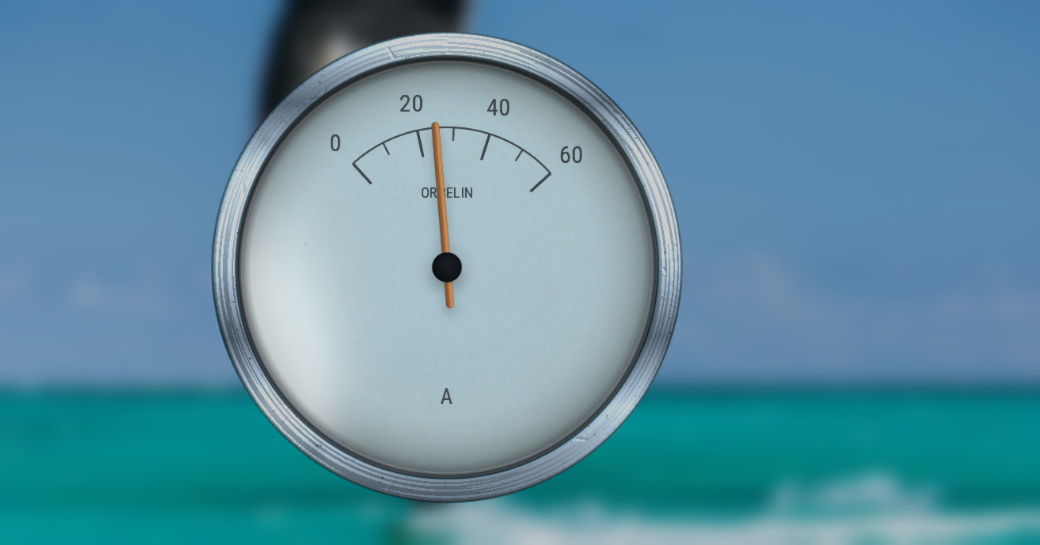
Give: 25 A
